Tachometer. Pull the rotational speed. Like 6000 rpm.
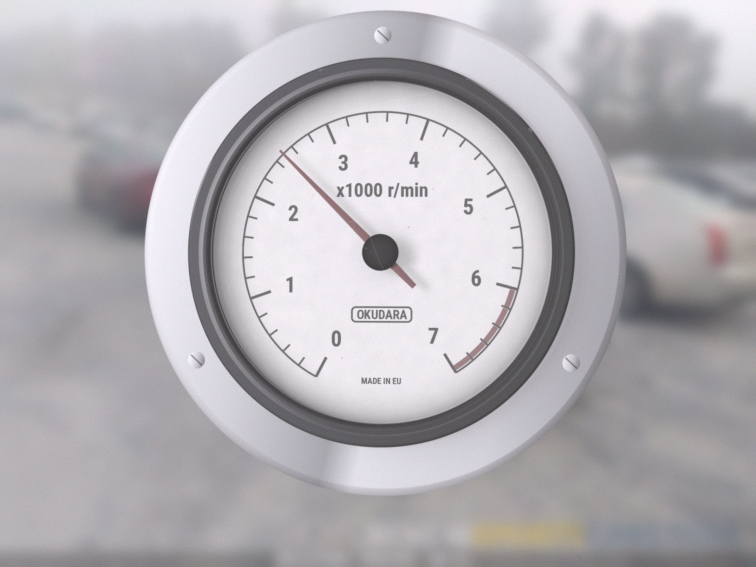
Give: 2500 rpm
